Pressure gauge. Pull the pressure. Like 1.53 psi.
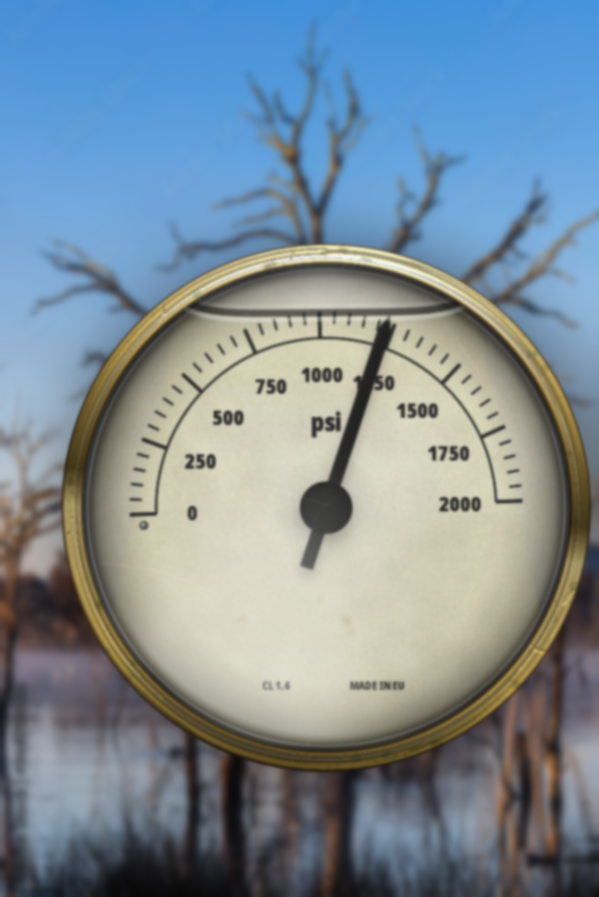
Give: 1225 psi
